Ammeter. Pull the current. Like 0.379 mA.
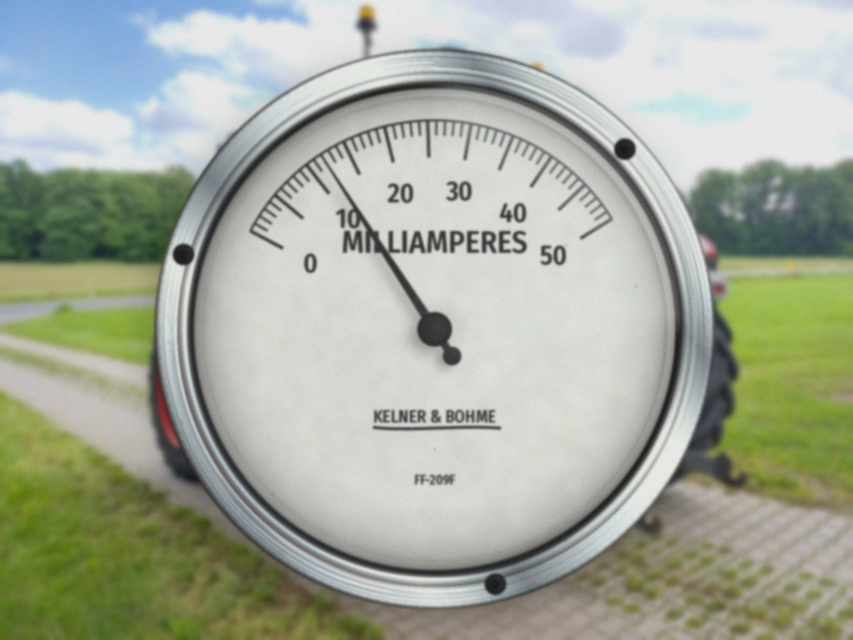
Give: 12 mA
